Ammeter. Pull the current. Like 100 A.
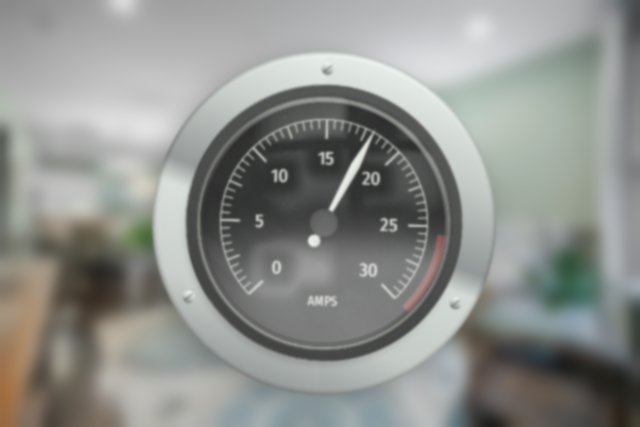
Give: 18 A
